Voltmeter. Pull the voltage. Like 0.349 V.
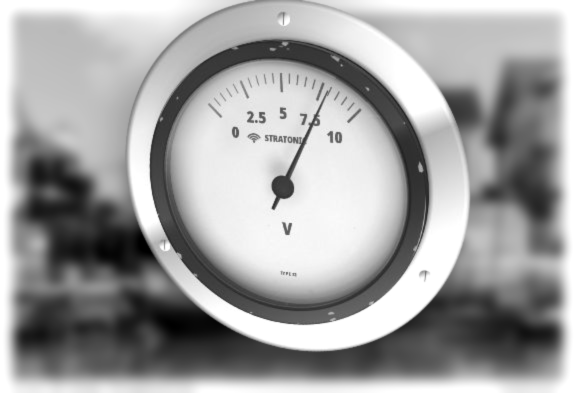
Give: 8 V
